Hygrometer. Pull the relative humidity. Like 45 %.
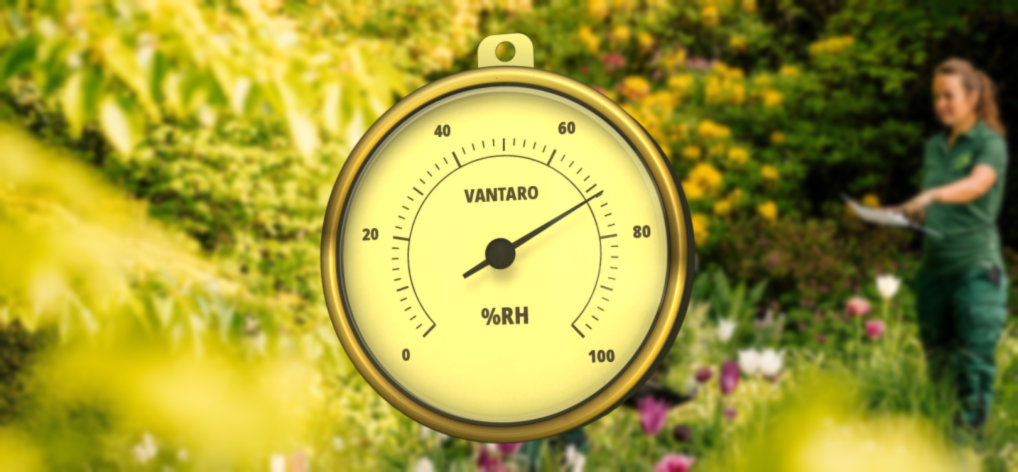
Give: 72 %
